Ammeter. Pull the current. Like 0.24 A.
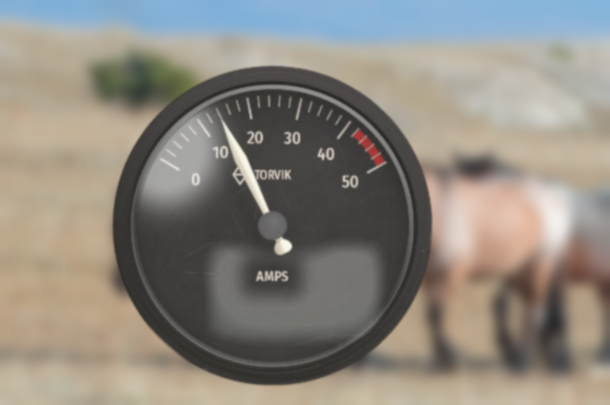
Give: 14 A
